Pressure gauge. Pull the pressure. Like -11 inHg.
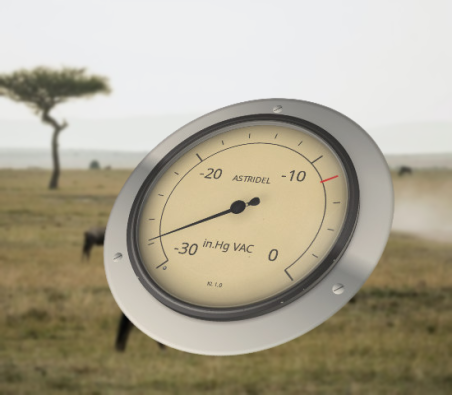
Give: -28 inHg
